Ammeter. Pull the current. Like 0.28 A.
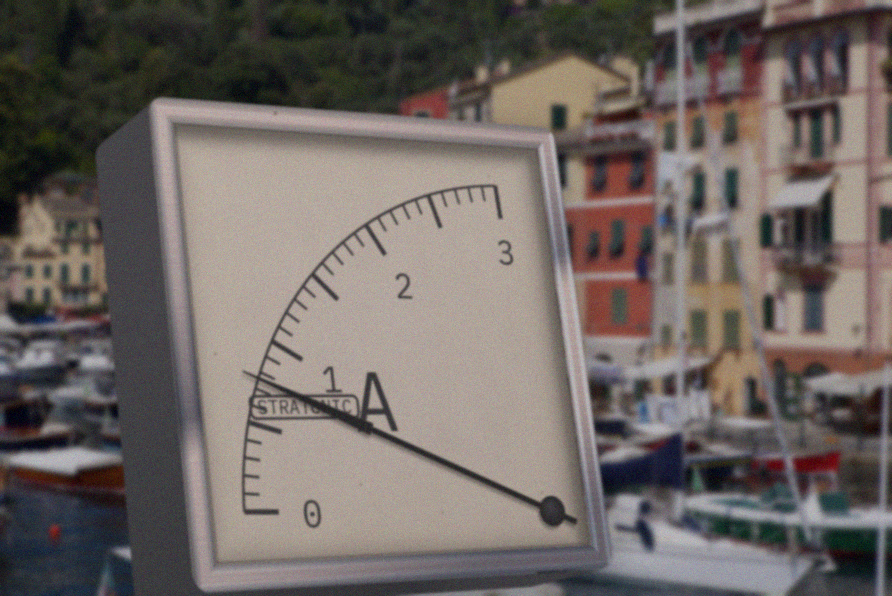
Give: 0.75 A
